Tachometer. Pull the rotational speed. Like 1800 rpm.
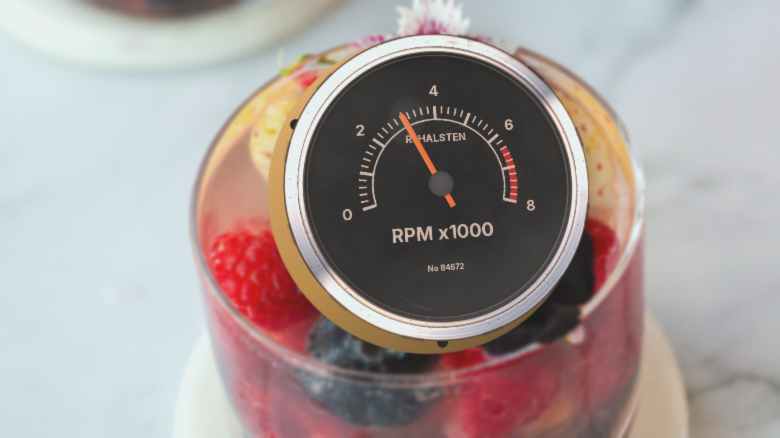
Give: 3000 rpm
